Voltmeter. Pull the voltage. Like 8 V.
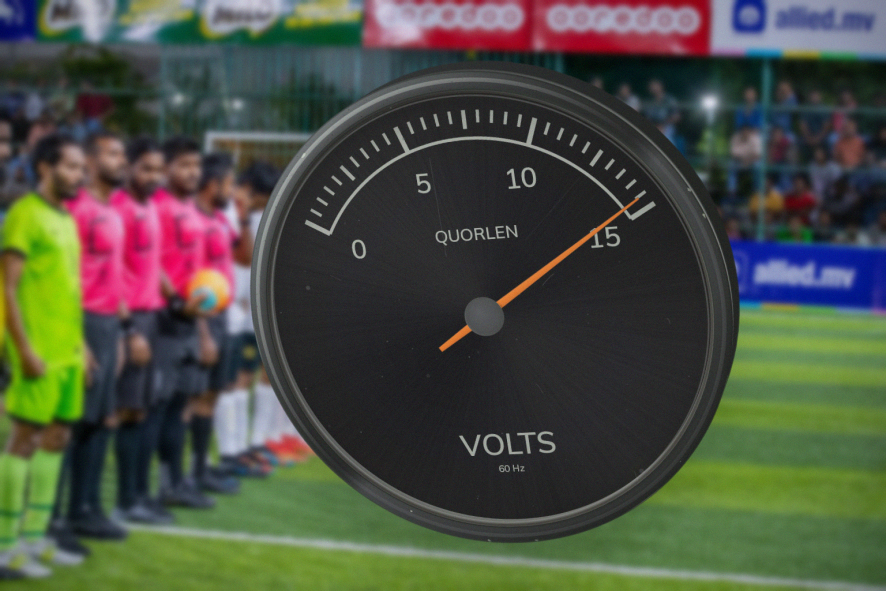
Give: 14.5 V
